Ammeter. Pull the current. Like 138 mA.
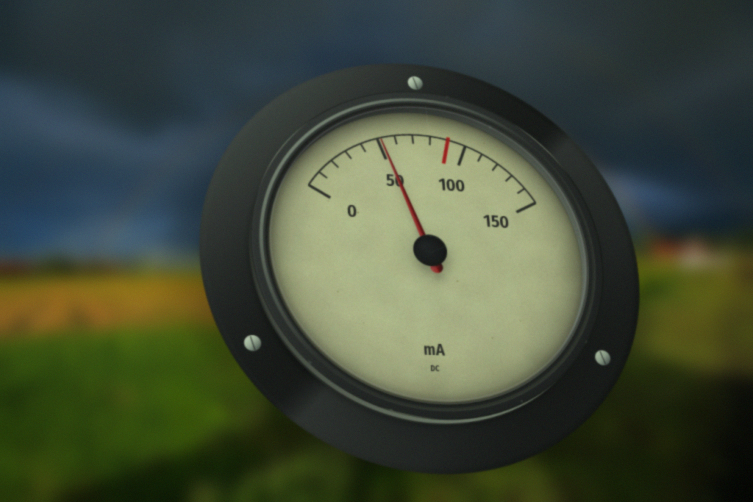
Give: 50 mA
